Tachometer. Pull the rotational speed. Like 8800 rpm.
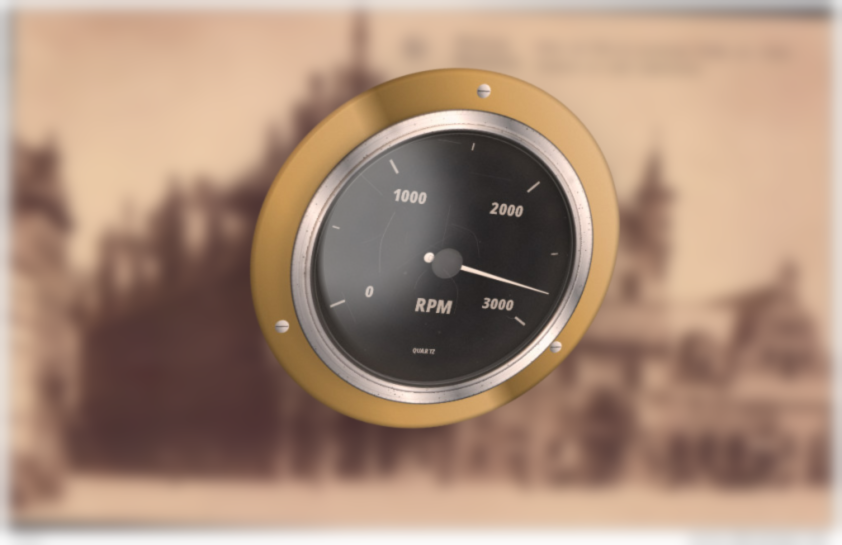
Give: 2750 rpm
